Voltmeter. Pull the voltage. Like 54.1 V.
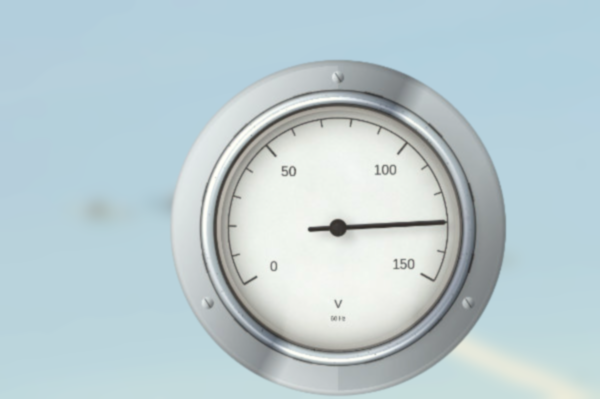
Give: 130 V
